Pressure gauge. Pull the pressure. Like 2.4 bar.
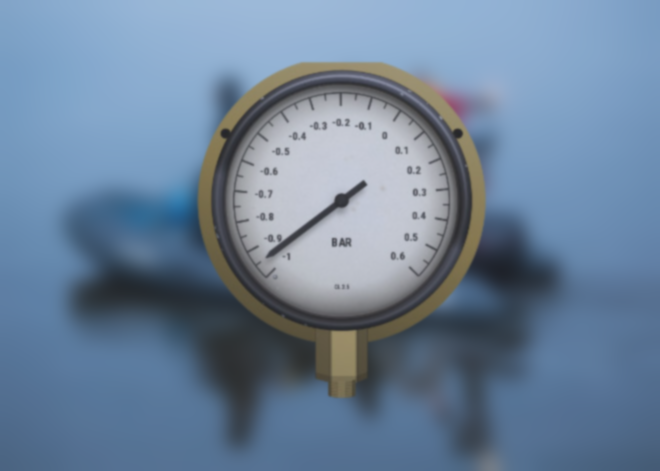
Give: -0.95 bar
